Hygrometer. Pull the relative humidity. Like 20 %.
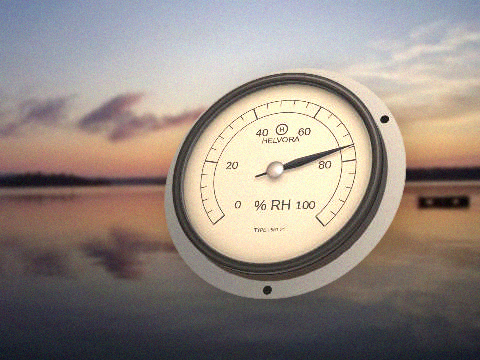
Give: 76 %
